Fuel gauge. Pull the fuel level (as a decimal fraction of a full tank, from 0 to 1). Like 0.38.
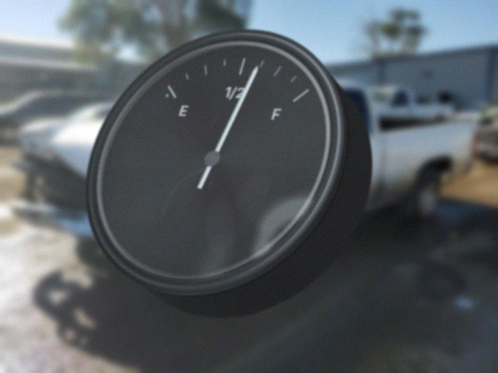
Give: 0.625
